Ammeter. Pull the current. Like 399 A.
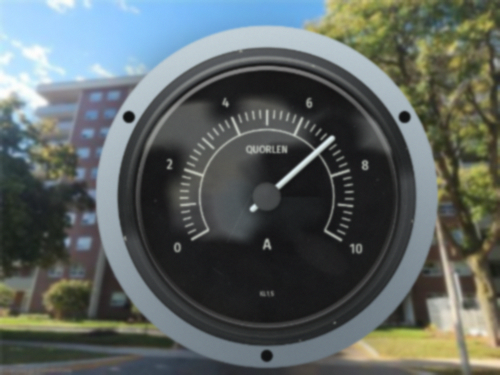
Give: 7 A
